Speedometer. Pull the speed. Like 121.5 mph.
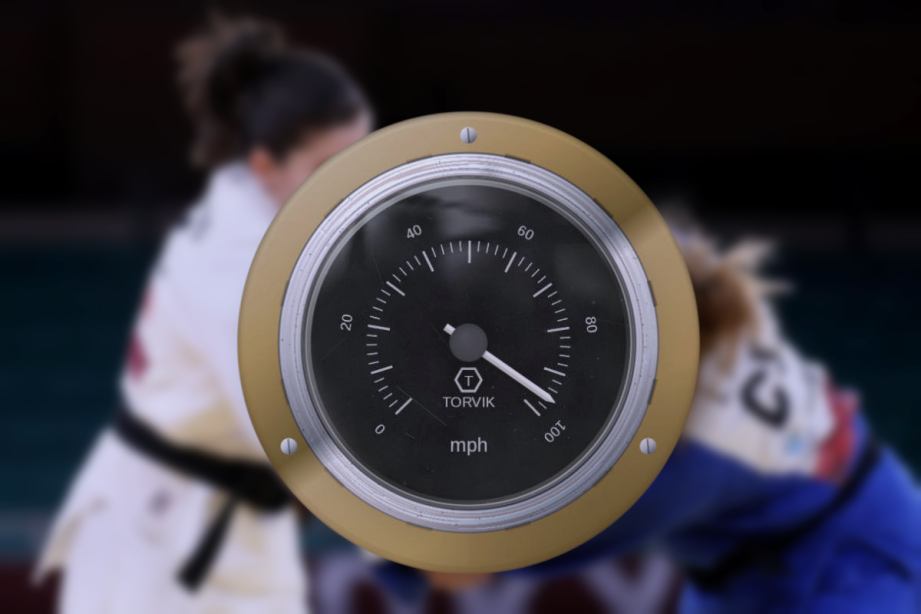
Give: 96 mph
